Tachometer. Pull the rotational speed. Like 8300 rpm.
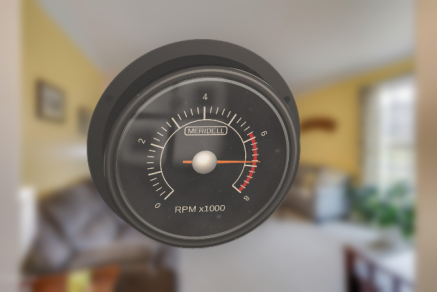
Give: 6800 rpm
